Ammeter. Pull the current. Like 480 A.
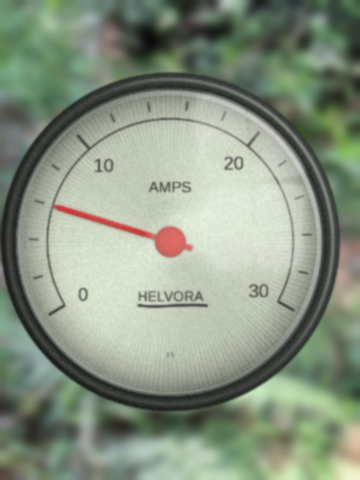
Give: 6 A
